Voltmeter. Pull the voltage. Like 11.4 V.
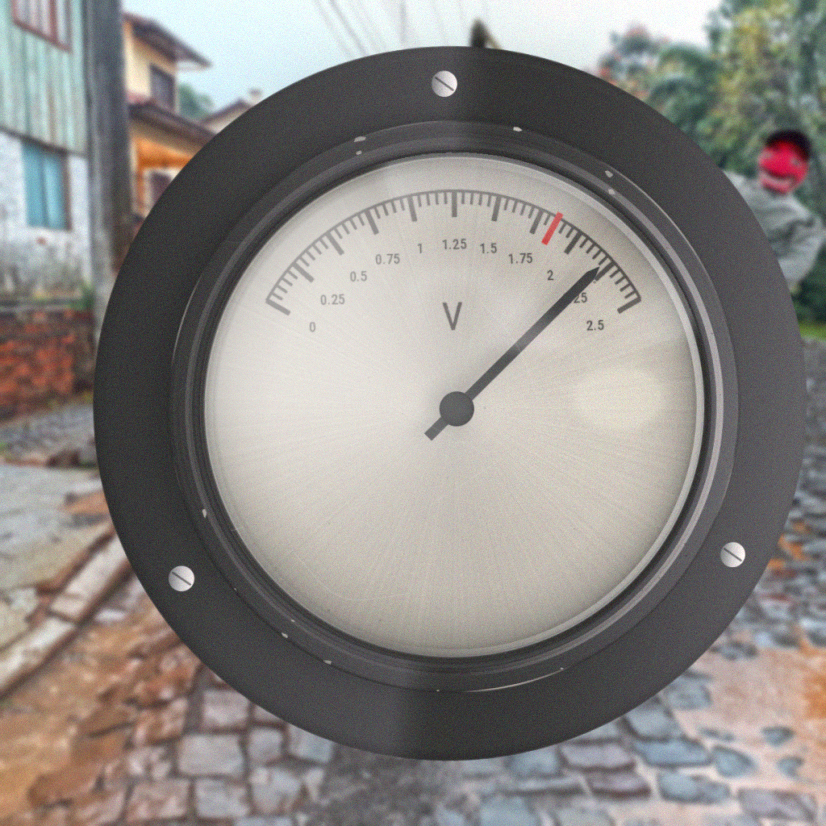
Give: 2.2 V
